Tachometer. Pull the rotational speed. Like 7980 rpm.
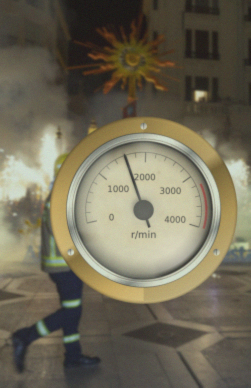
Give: 1600 rpm
